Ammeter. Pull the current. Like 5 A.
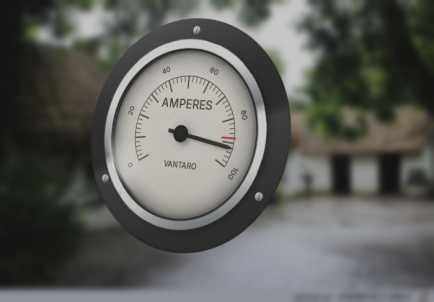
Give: 92 A
